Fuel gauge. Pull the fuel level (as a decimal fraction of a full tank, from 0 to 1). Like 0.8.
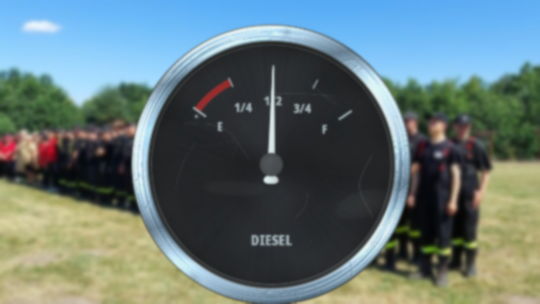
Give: 0.5
